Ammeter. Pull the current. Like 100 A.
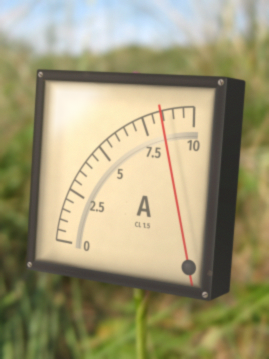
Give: 8.5 A
